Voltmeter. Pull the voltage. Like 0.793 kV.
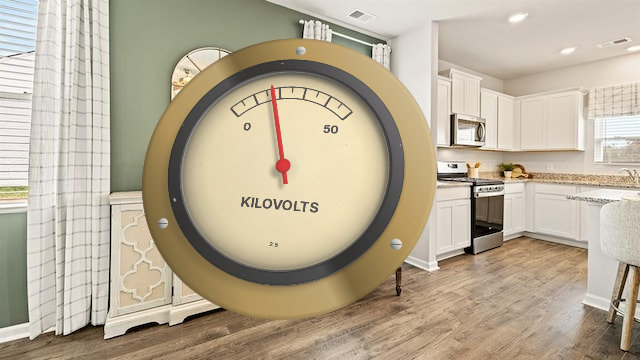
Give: 17.5 kV
